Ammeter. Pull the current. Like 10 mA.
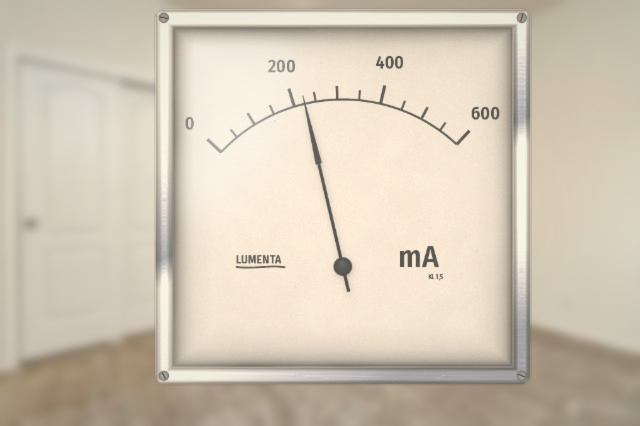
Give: 225 mA
